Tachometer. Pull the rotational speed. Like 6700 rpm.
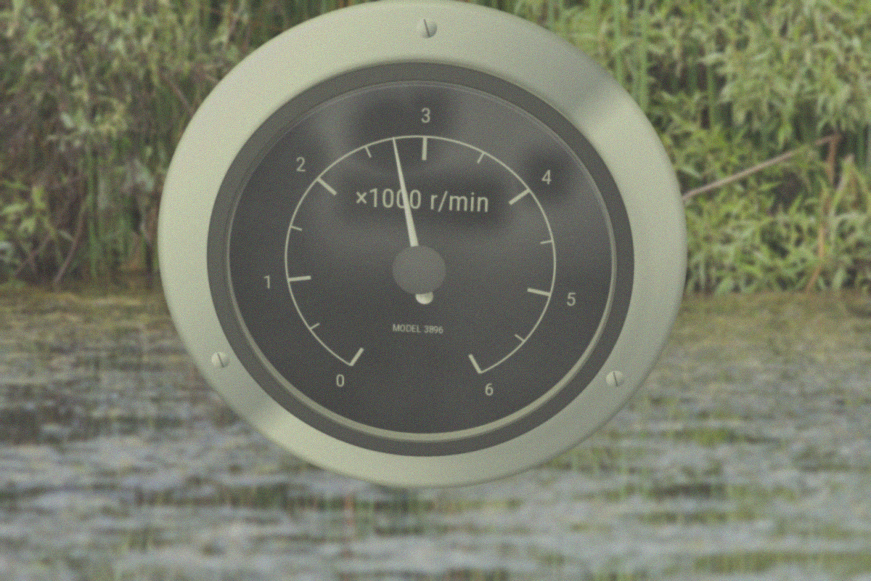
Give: 2750 rpm
